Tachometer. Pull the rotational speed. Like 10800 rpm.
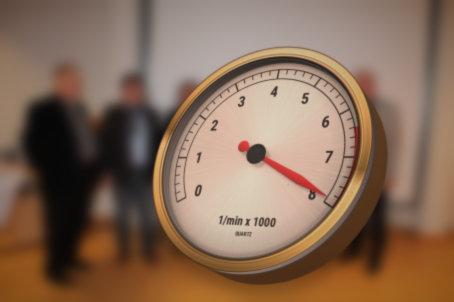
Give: 7900 rpm
